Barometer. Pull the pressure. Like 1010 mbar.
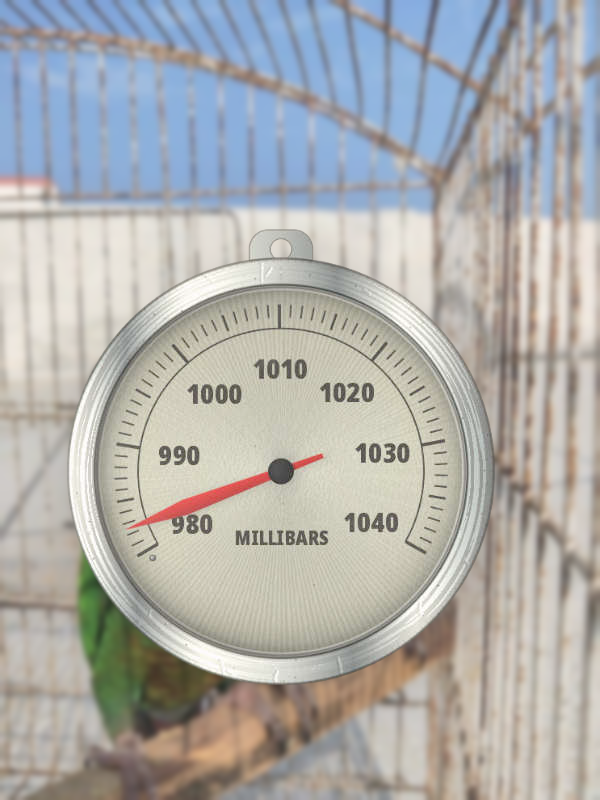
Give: 982.5 mbar
